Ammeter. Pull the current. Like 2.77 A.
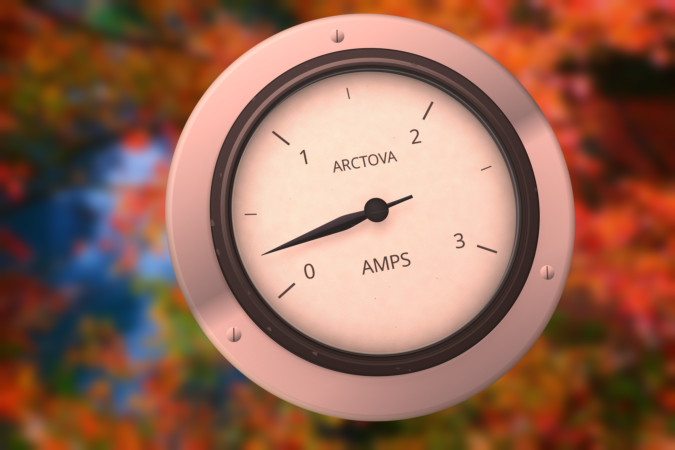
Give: 0.25 A
